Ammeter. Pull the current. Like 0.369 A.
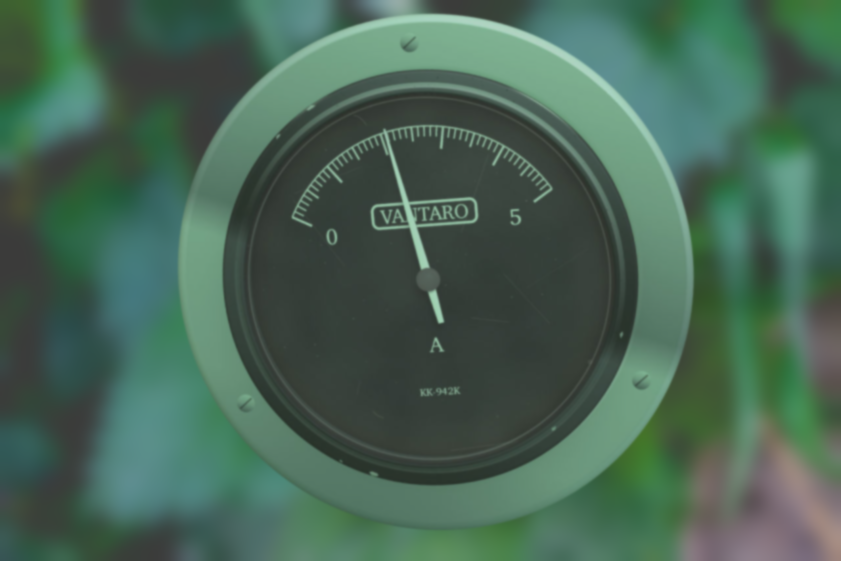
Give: 2.1 A
